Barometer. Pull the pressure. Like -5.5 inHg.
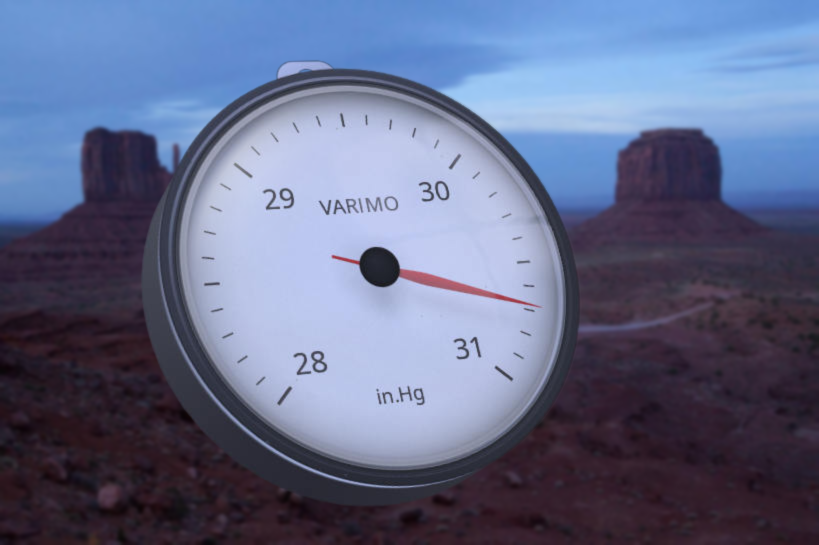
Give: 30.7 inHg
